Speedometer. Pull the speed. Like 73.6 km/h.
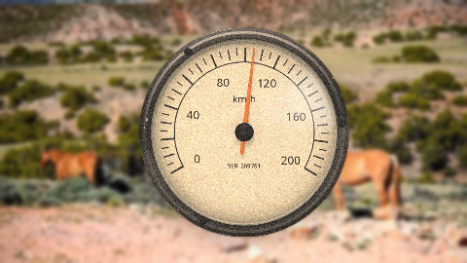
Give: 105 km/h
